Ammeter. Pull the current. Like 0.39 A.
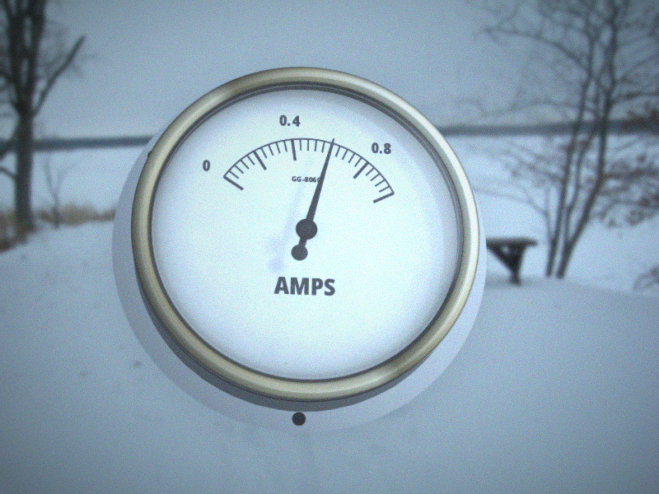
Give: 0.6 A
